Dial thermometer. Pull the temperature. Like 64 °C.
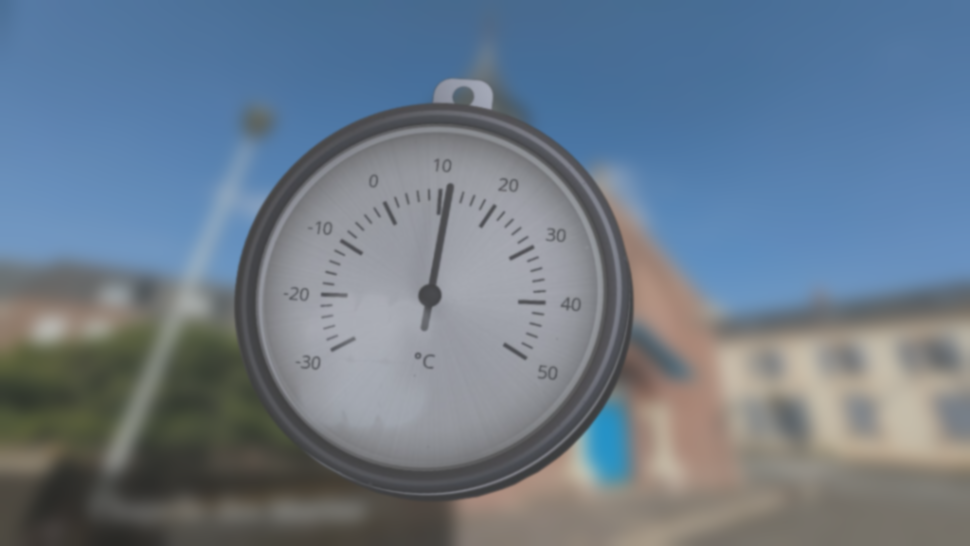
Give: 12 °C
